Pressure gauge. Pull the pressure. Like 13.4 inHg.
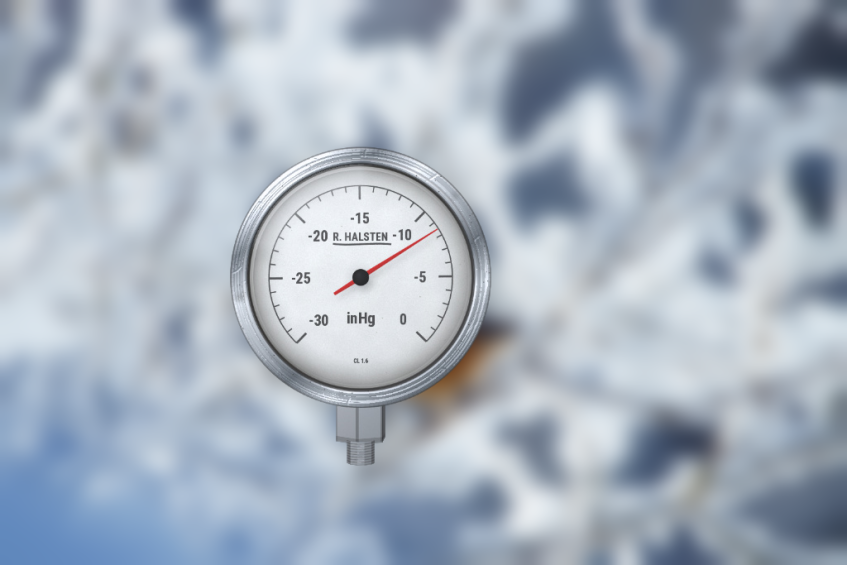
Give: -8.5 inHg
